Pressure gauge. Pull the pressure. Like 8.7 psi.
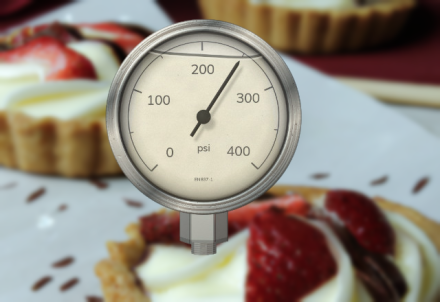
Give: 250 psi
